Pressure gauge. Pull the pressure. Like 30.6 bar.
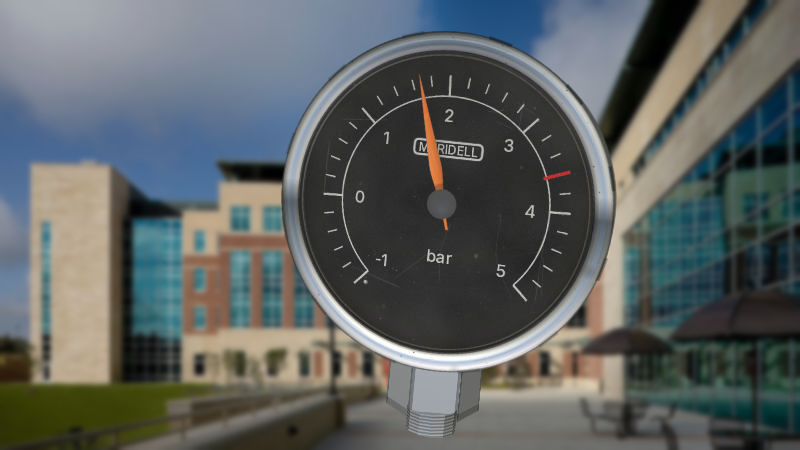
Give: 1.7 bar
